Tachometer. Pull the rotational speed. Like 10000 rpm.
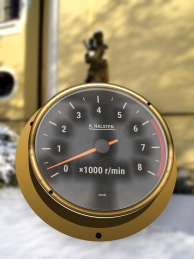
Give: 250 rpm
